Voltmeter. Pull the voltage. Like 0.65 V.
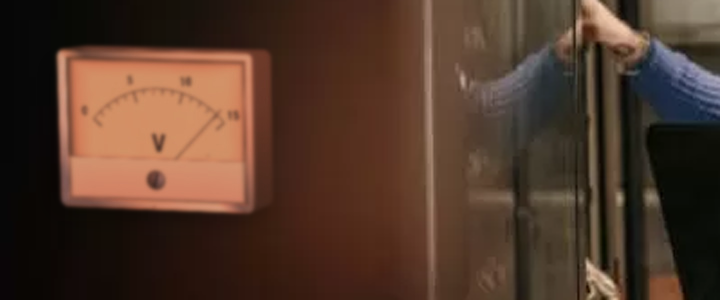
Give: 14 V
